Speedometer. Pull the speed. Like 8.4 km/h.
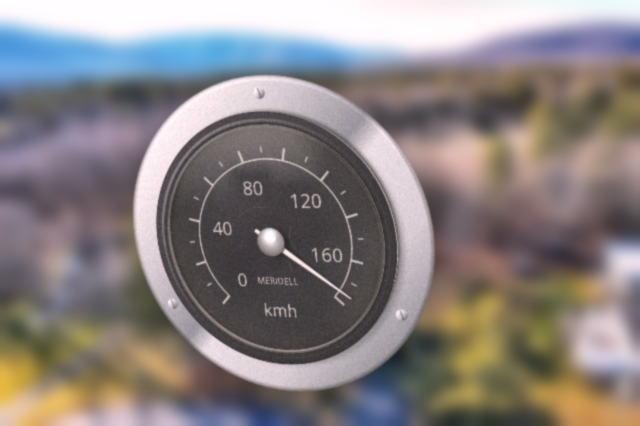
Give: 175 km/h
